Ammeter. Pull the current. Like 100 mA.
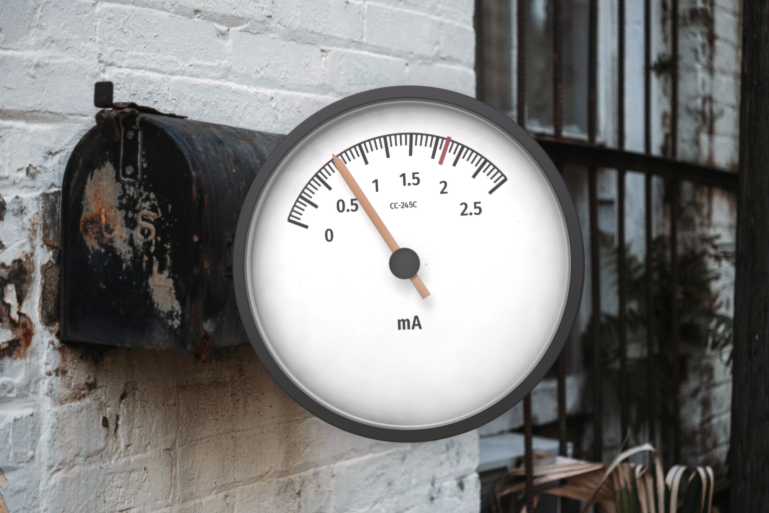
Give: 0.75 mA
